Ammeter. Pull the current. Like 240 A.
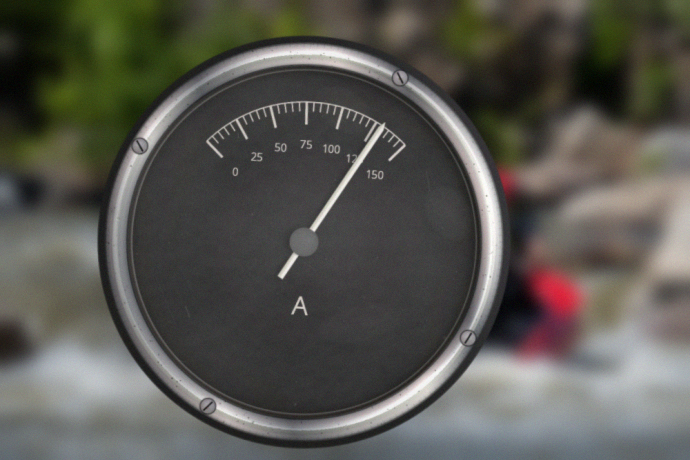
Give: 130 A
